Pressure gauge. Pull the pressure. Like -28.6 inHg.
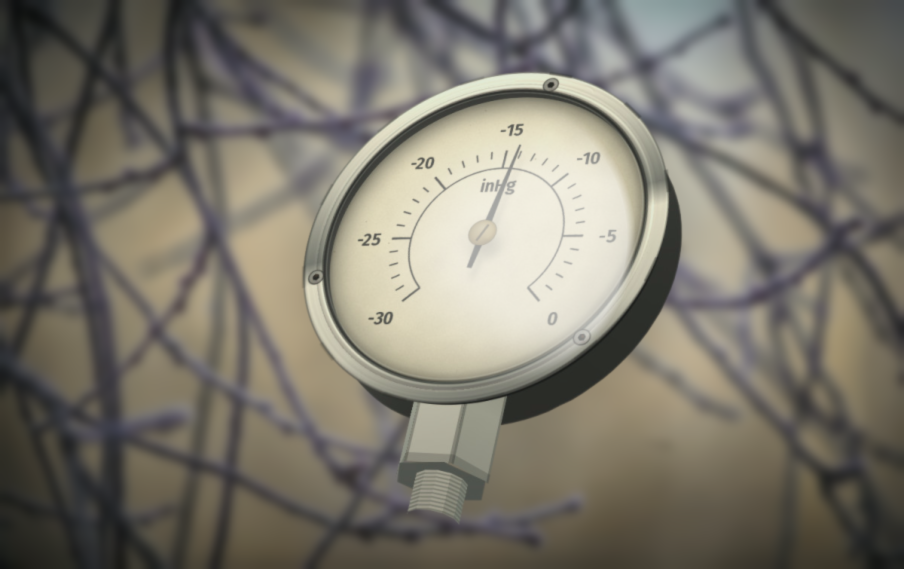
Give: -14 inHg
